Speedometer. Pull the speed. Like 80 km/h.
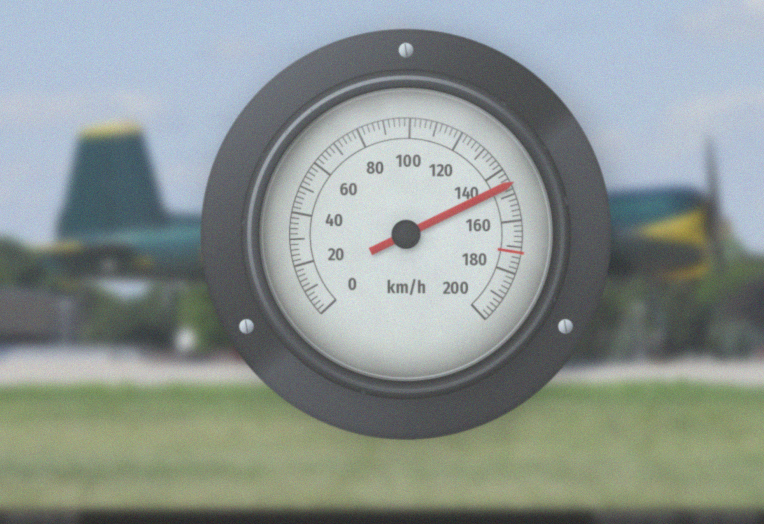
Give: 146 km/h
